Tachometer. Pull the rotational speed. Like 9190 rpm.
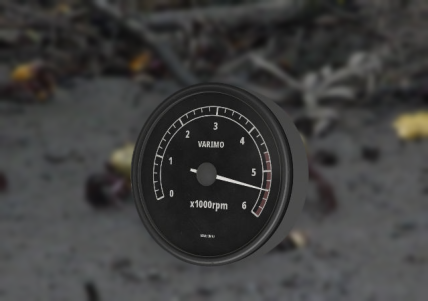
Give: 5400 rpm
